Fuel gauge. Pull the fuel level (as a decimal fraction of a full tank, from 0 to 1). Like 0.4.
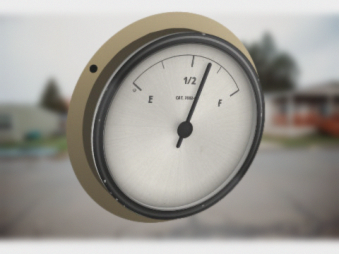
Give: 0.625
